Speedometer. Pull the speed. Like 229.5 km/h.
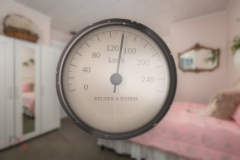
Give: 140 km/h
